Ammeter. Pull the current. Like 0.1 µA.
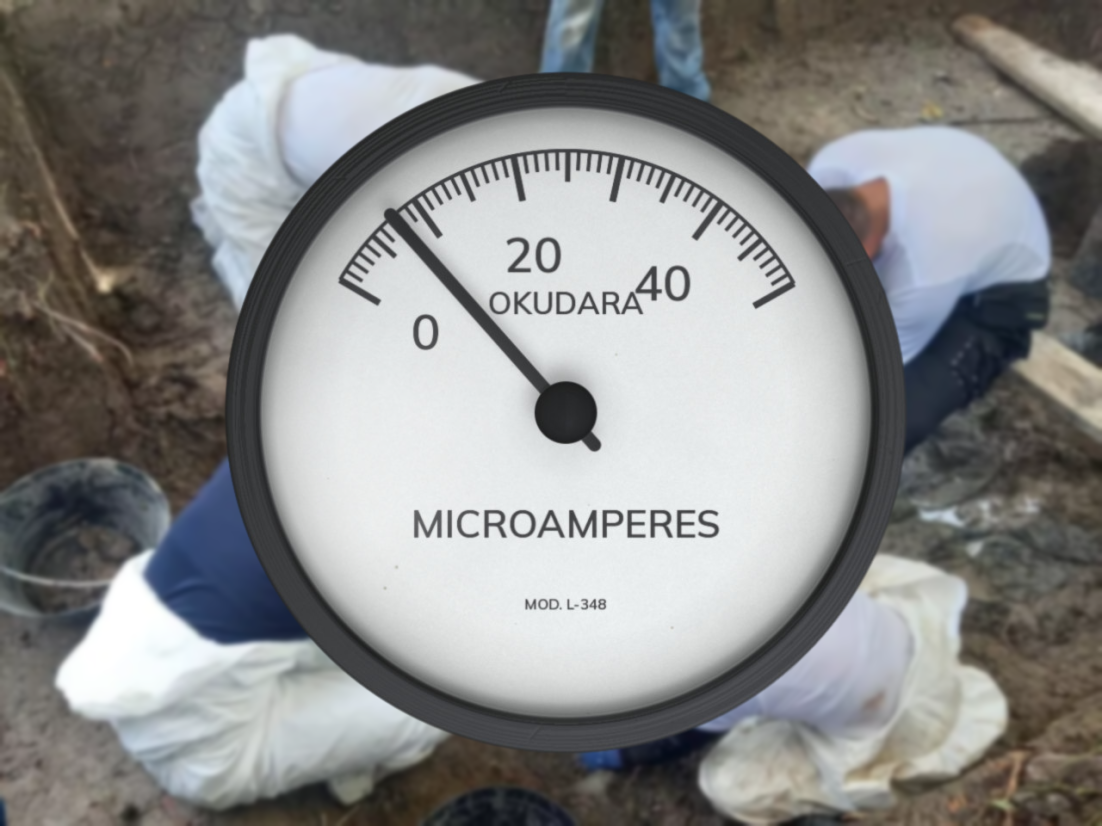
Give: 7.5 µA
